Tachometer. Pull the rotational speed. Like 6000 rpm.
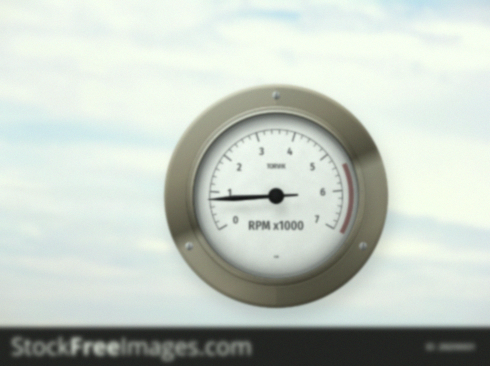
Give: 800 rpm
